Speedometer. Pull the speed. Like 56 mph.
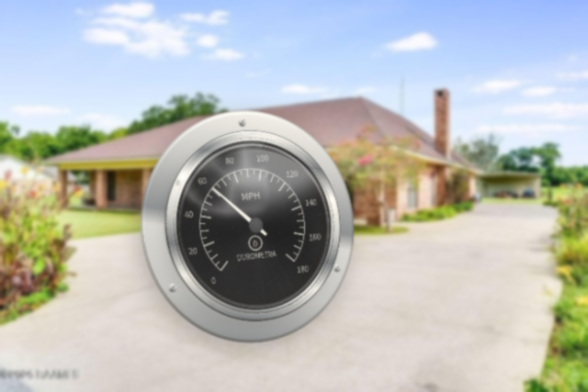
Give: 60 mph
